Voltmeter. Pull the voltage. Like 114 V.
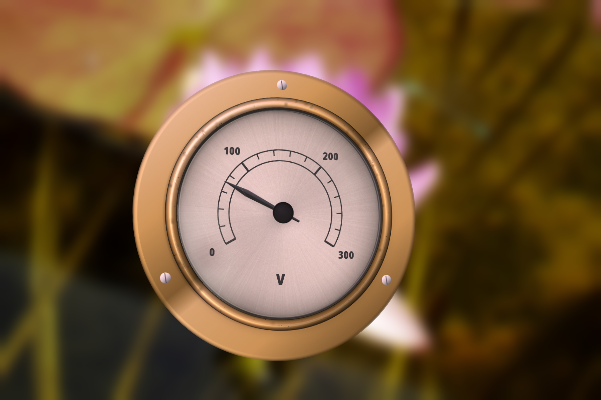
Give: 70 V
